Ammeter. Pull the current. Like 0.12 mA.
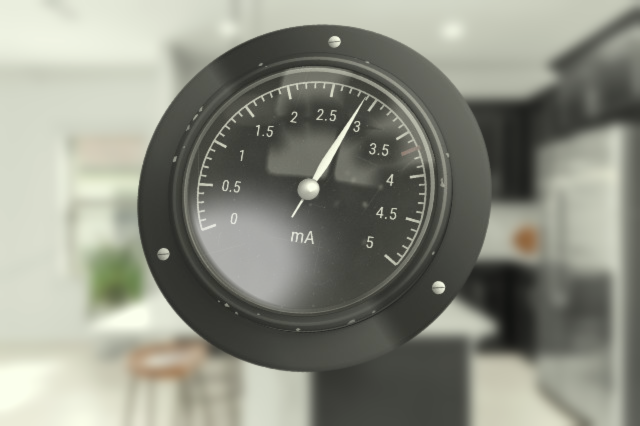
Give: 2.9 mA
